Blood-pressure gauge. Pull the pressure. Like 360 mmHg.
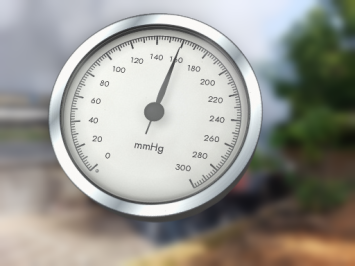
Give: 160 mmHg
